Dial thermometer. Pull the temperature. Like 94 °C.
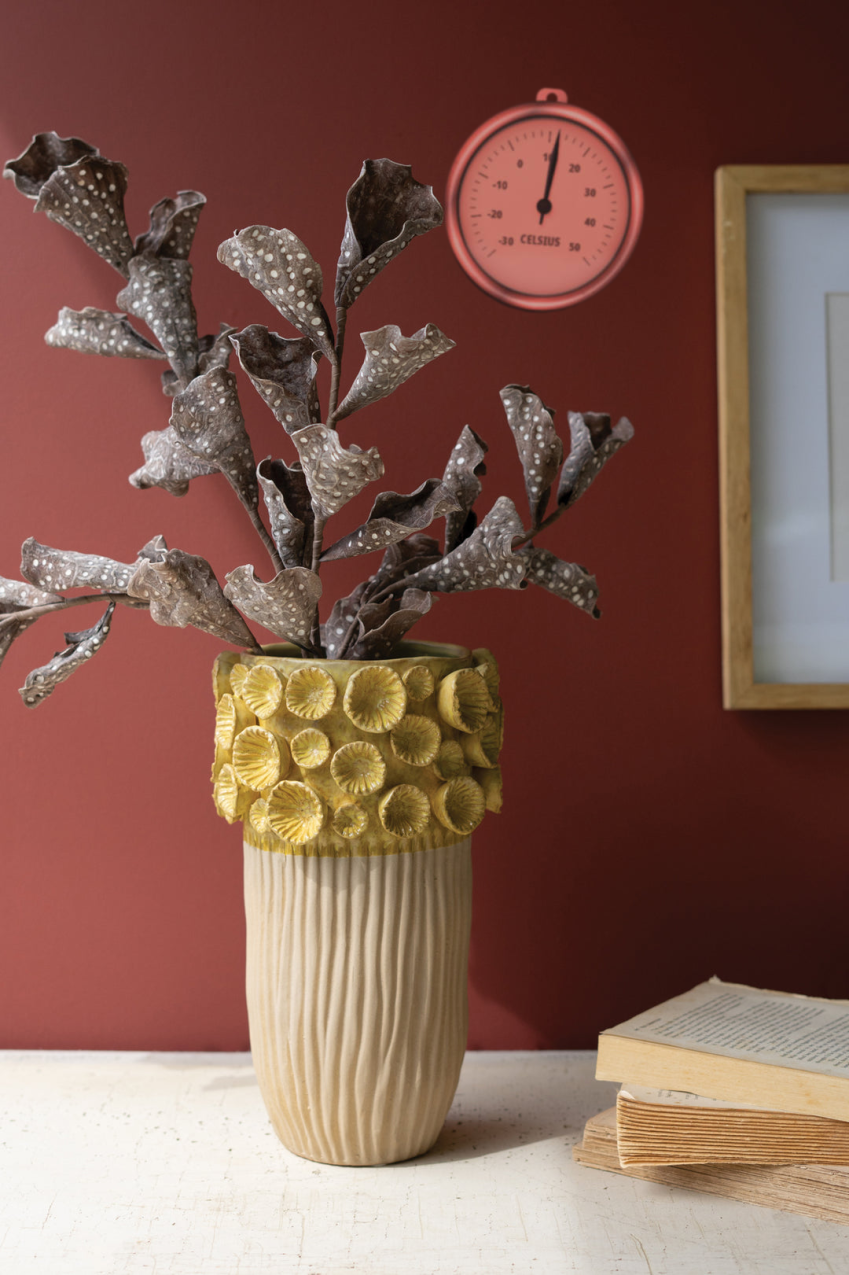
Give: 12 °C
